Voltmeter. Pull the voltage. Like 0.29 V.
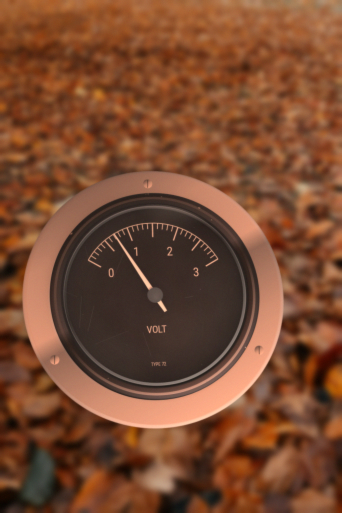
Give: 0.7 V
